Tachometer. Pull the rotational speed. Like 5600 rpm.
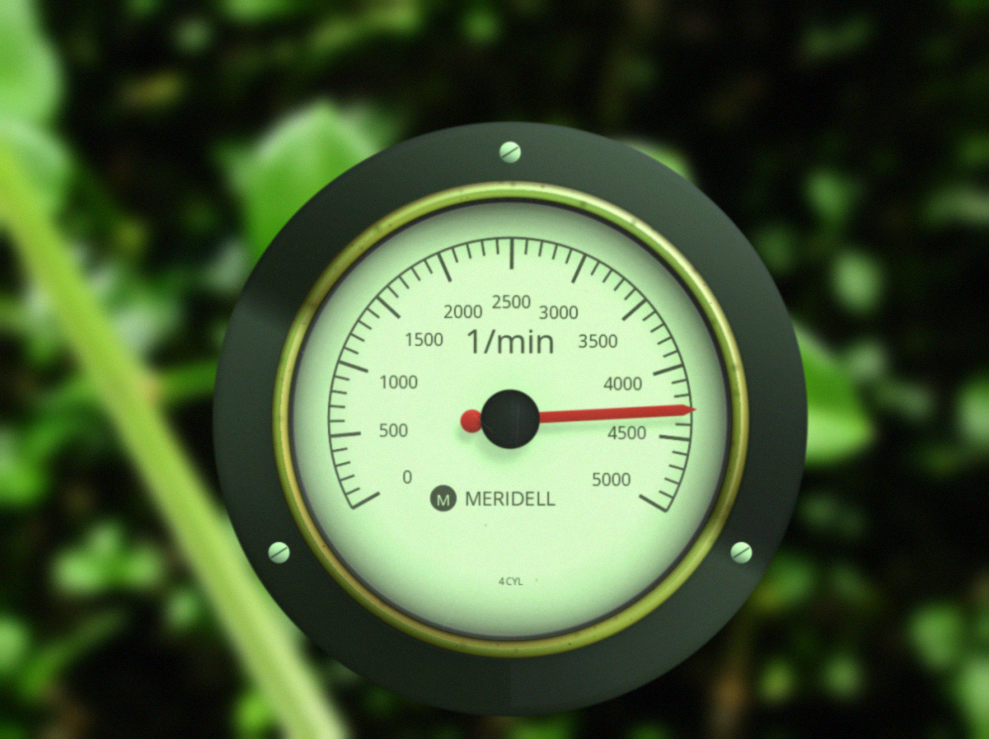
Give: 4300 rpm
